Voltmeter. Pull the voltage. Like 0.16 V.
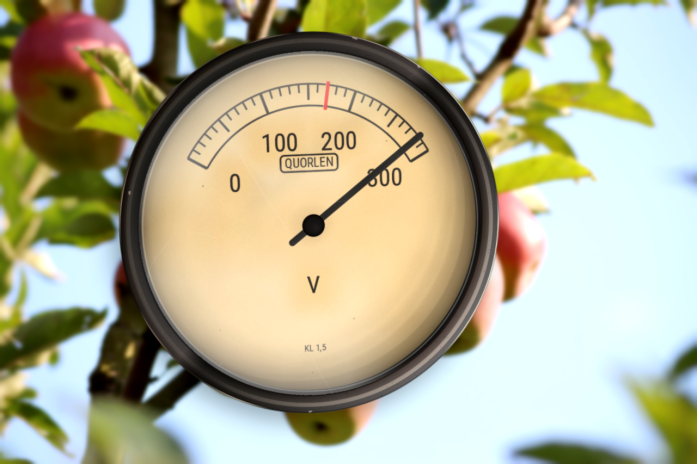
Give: 280 V
